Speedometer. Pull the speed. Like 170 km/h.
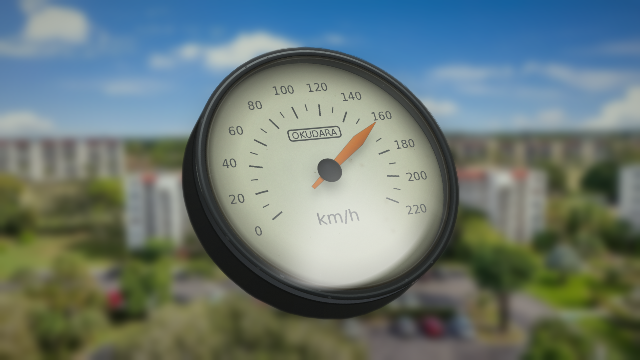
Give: 160 km/h
